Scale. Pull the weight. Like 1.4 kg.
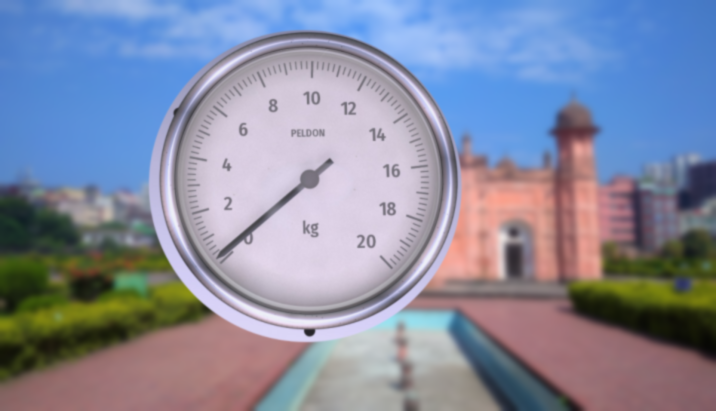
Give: 0.2 kg
